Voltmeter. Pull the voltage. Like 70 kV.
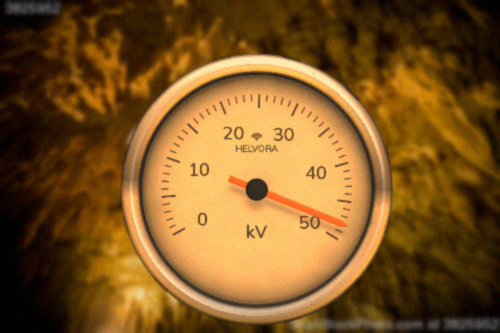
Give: 48 kV
